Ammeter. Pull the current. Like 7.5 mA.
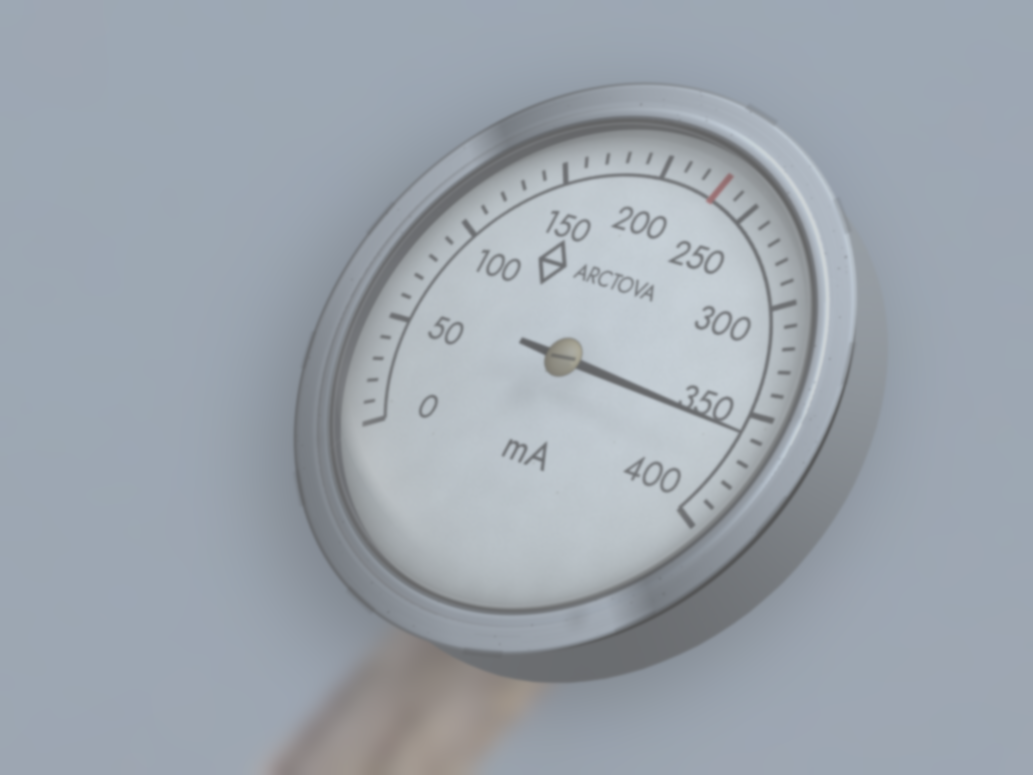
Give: 360 mA
